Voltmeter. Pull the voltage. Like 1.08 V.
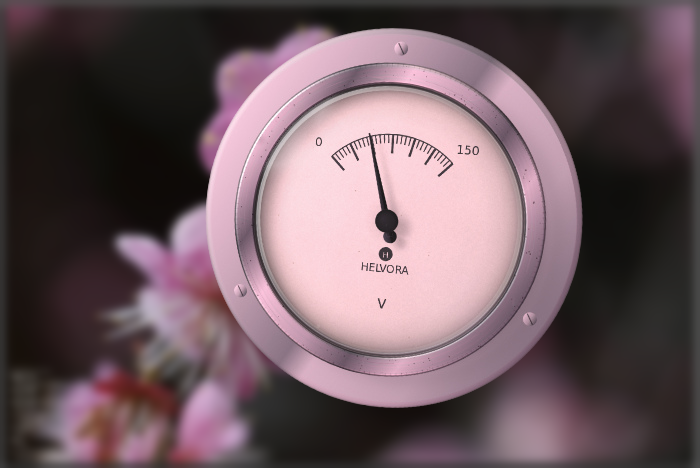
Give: 50 V
